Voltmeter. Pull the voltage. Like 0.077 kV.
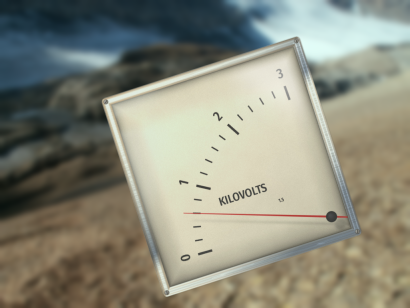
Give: 0.6 kV
